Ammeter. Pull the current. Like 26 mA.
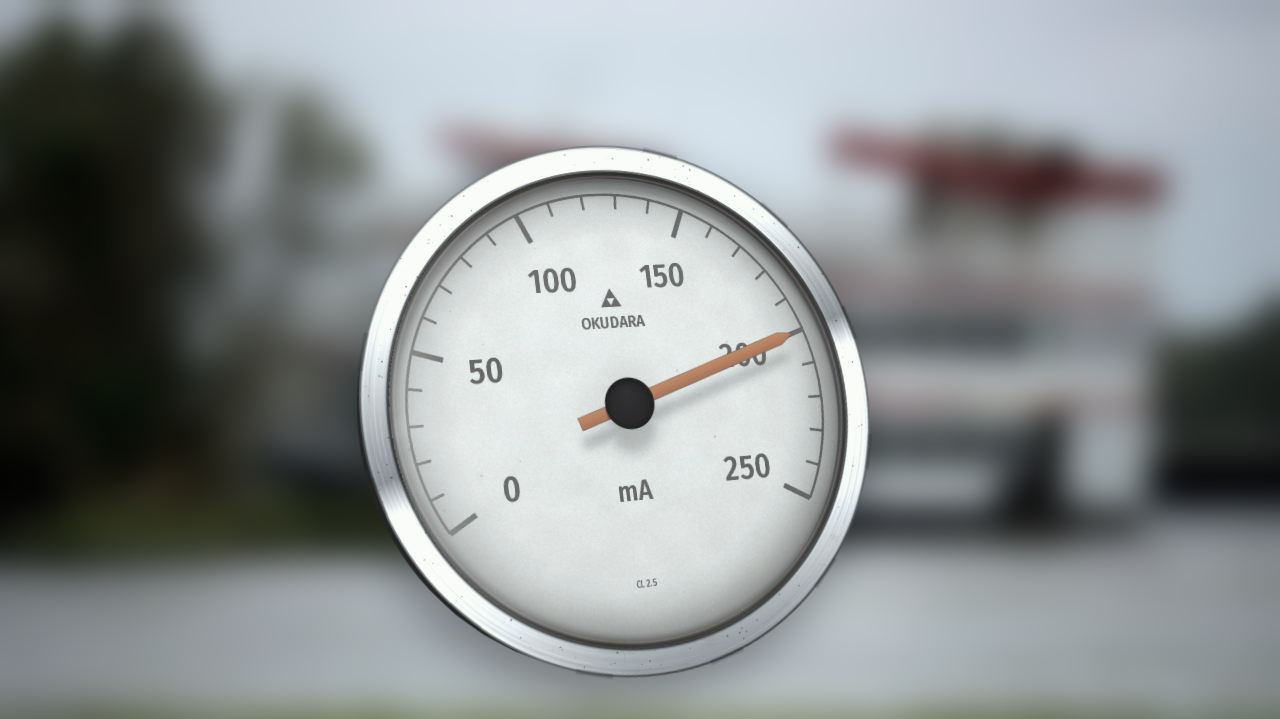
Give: 200 mA
